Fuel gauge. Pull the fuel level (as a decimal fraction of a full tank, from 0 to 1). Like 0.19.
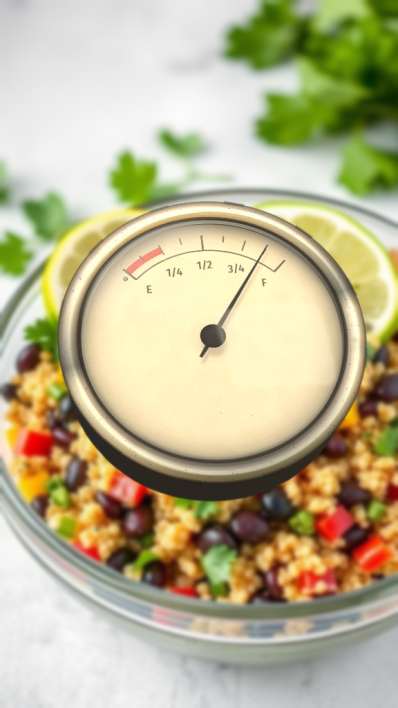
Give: 0.875
